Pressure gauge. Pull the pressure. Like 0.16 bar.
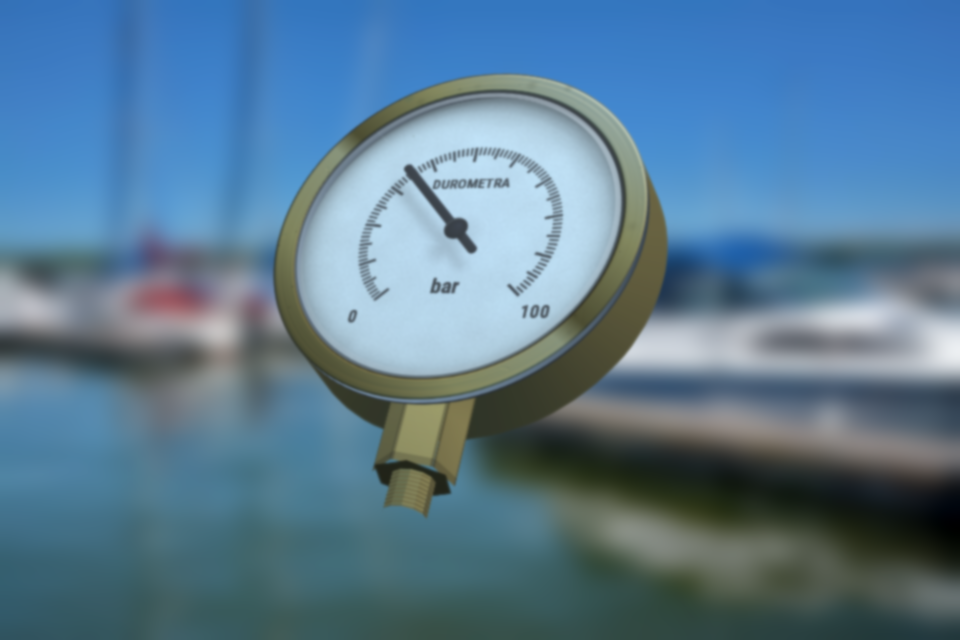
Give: 35 bar
